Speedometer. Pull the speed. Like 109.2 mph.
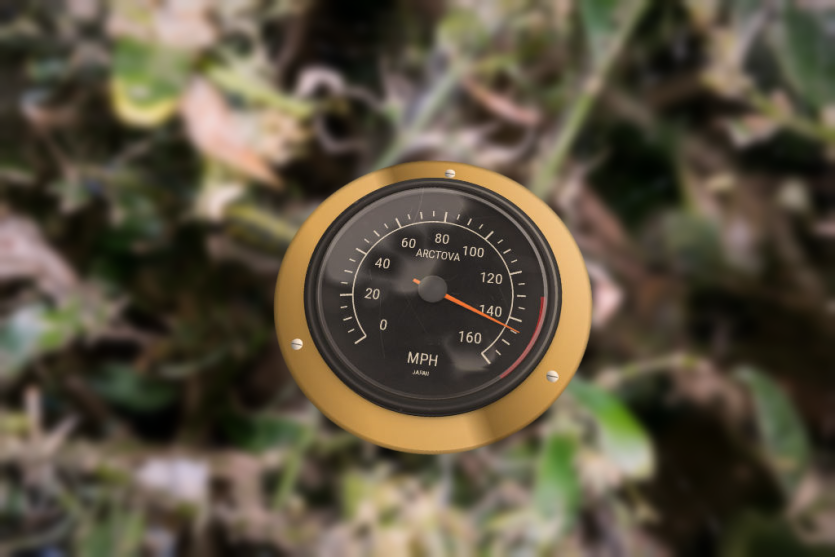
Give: 145 mph
